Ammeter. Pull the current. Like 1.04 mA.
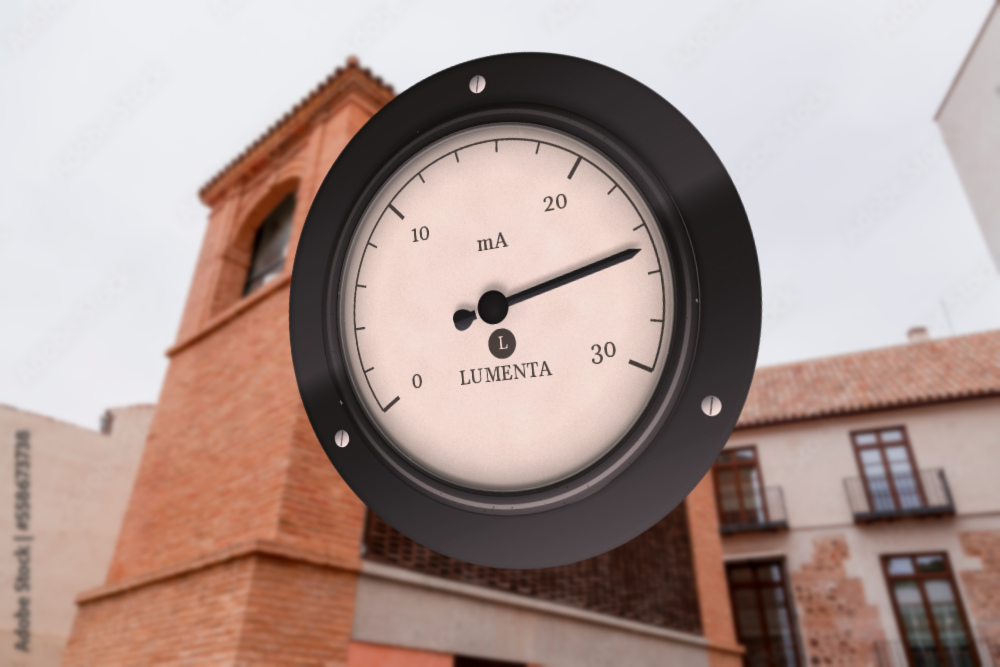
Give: 25 mA
